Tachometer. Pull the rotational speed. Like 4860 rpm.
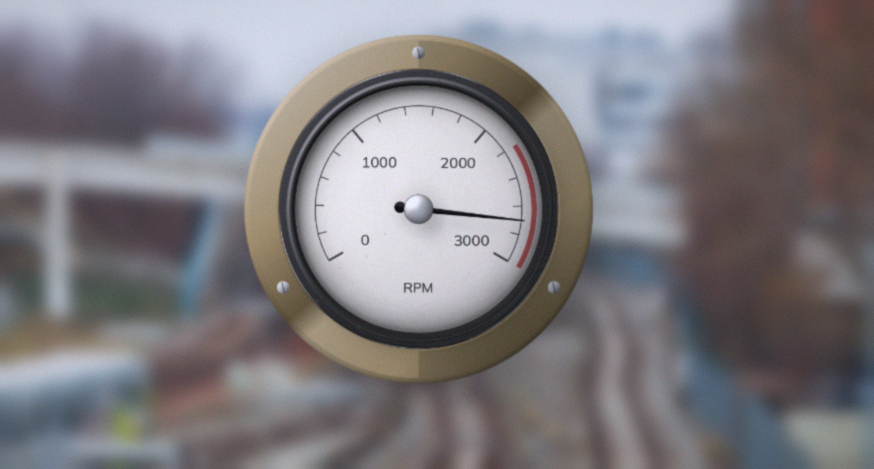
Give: 2700 rpm
